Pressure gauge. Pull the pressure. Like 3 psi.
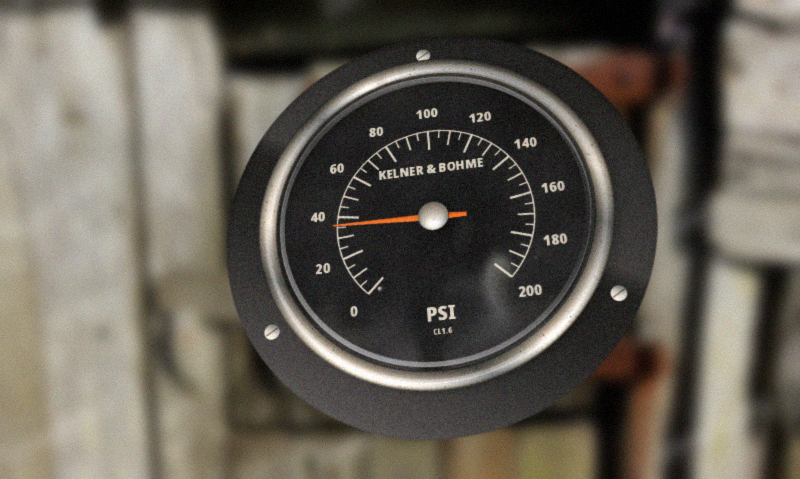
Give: 35 psi
